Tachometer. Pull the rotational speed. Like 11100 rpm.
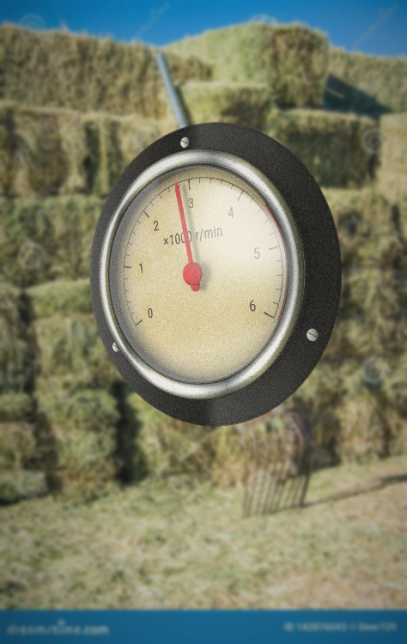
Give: 2800 rpm
